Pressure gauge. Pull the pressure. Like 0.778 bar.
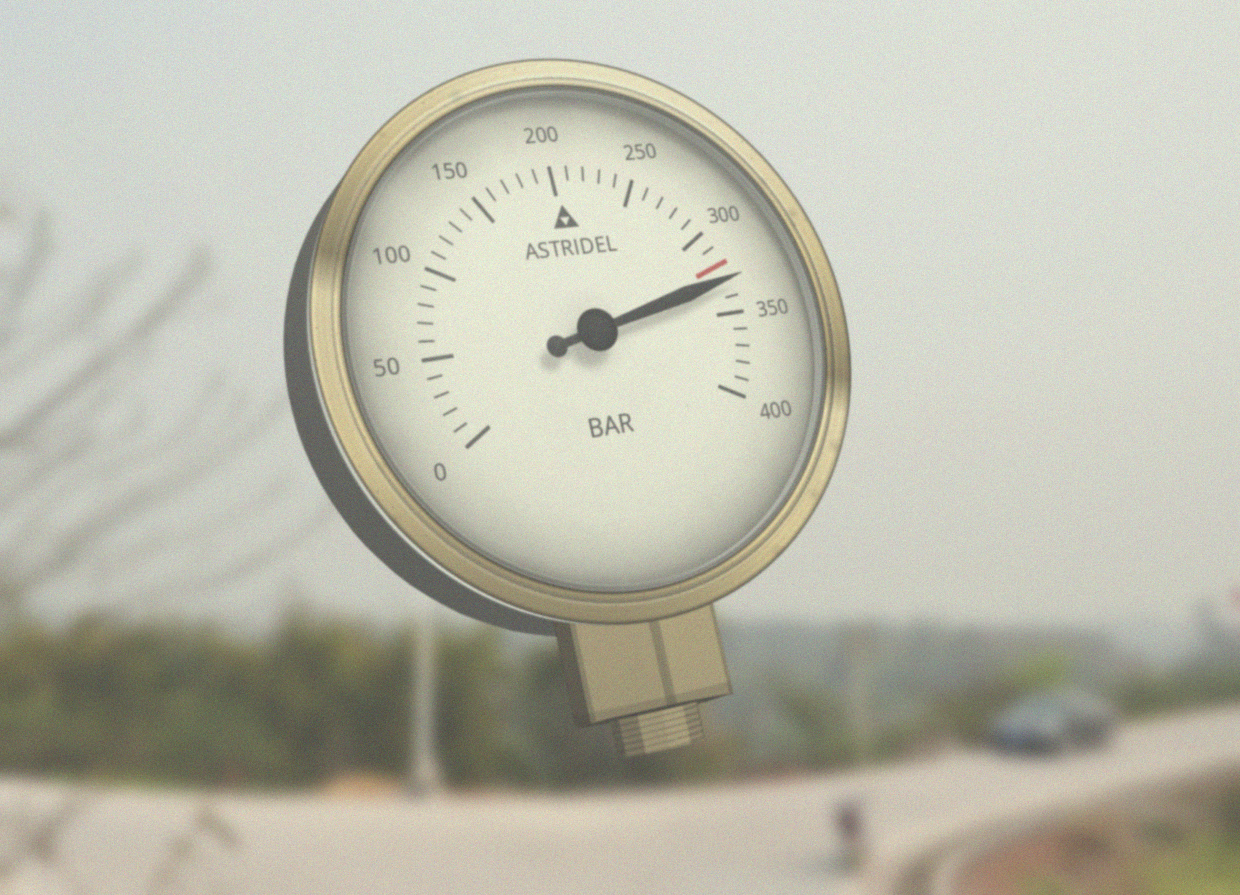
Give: 330 bar
